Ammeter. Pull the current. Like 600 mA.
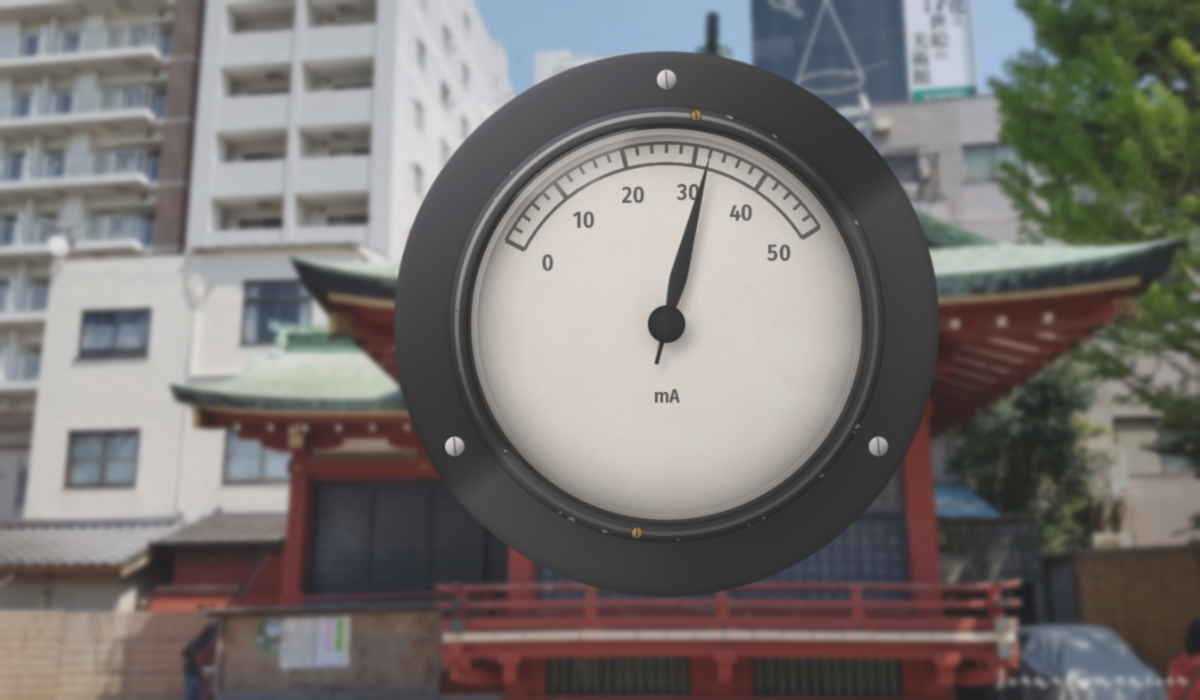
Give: 32 mA
